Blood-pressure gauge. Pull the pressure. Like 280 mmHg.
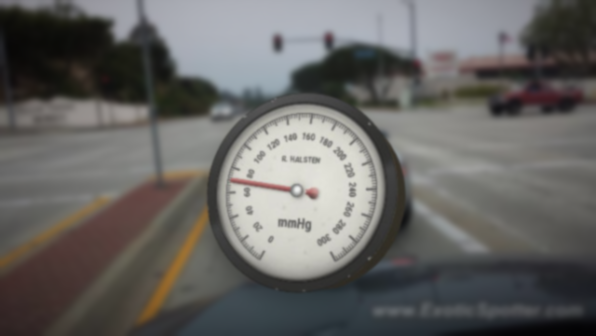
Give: 70 mmHg
